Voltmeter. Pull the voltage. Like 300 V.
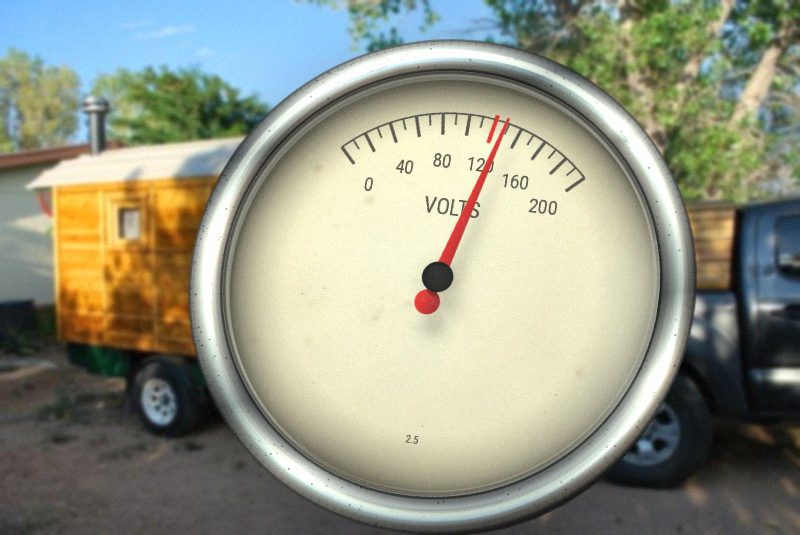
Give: 130 V
